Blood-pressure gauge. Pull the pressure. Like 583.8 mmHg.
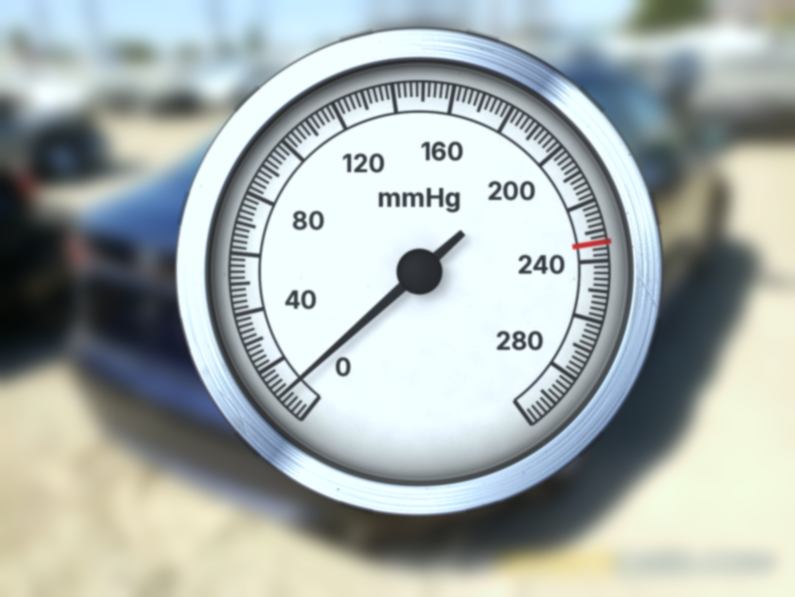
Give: 10 mmHg
